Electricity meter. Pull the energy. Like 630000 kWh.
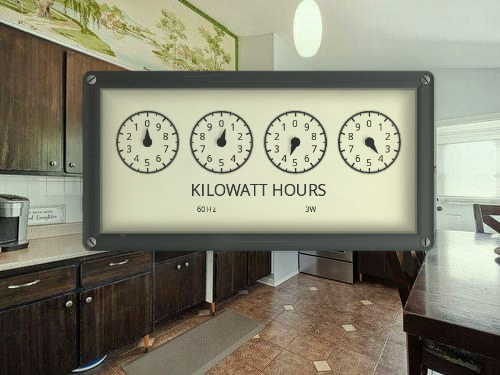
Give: 44 kWh
